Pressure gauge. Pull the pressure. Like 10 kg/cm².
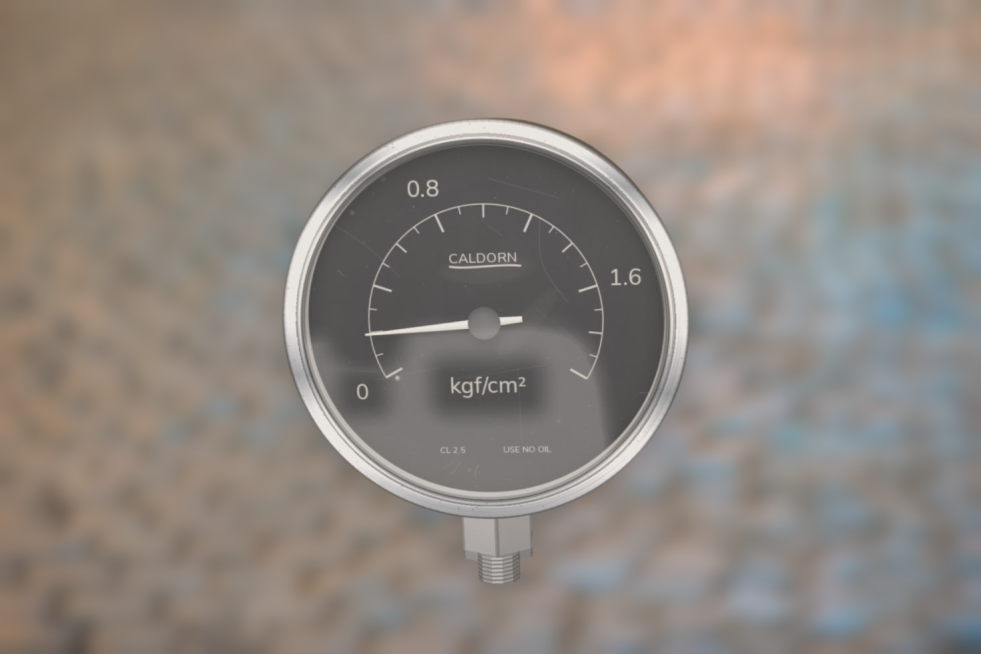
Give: 0.2 kg/cm²
